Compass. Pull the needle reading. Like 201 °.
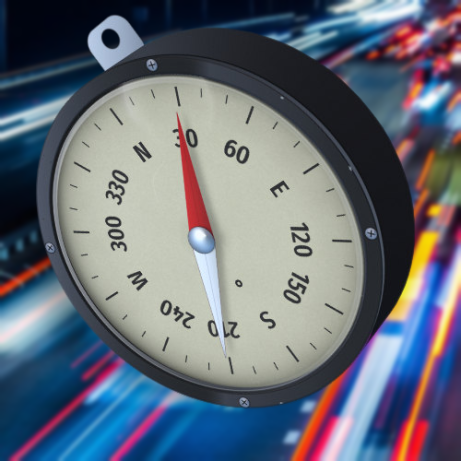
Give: 30 °
